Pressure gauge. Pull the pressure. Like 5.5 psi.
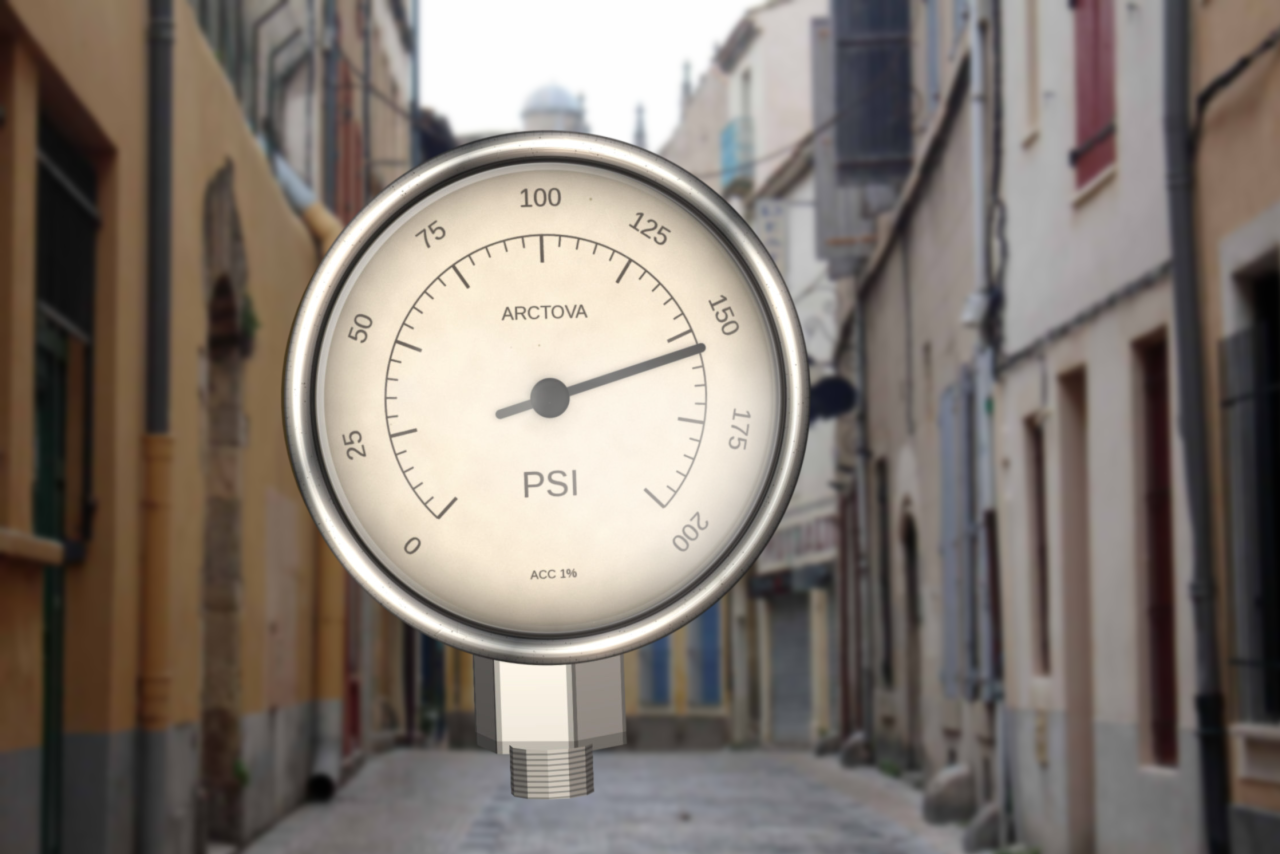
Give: 155 psi
